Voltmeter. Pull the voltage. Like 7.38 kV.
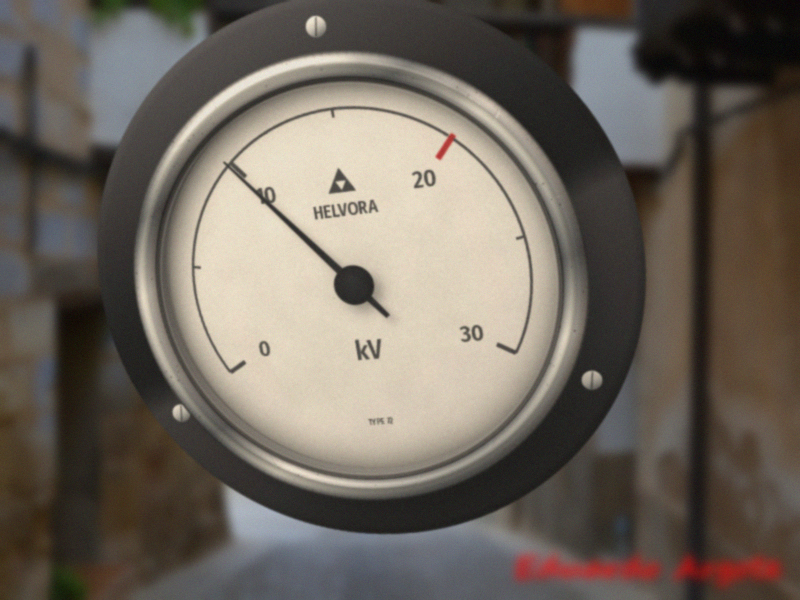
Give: 10 kV
